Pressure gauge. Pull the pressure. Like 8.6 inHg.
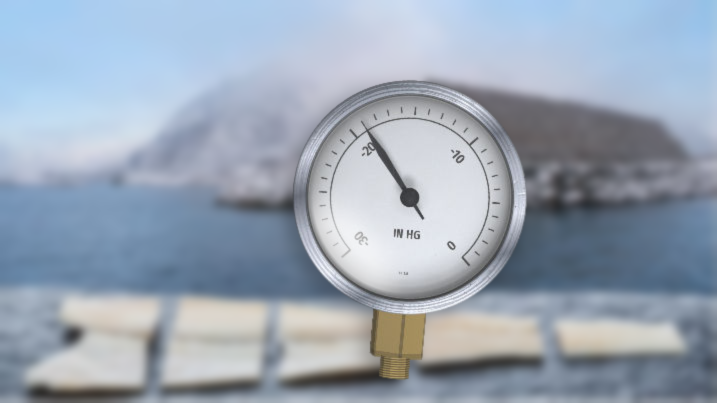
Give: -19 inHg
